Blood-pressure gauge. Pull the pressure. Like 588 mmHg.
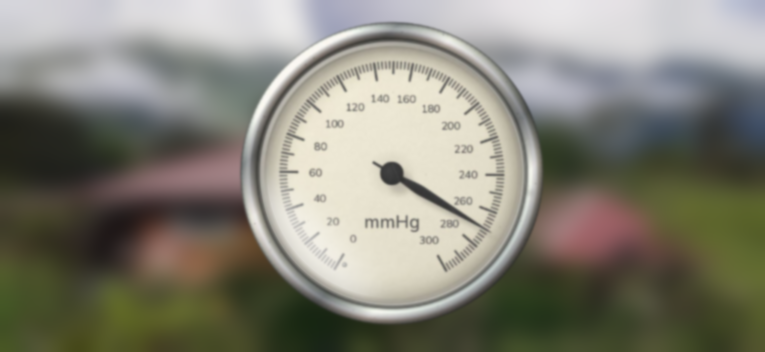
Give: 270 mmHg
